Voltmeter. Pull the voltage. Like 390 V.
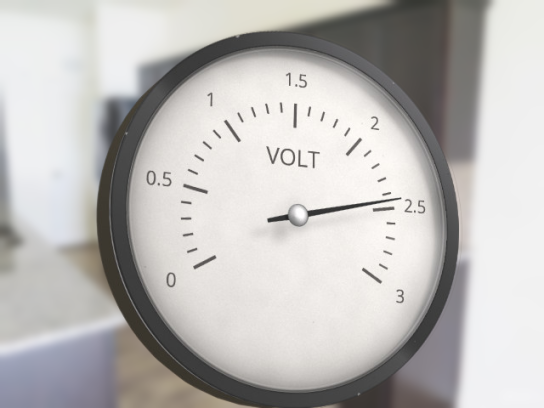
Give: 2.45 V
